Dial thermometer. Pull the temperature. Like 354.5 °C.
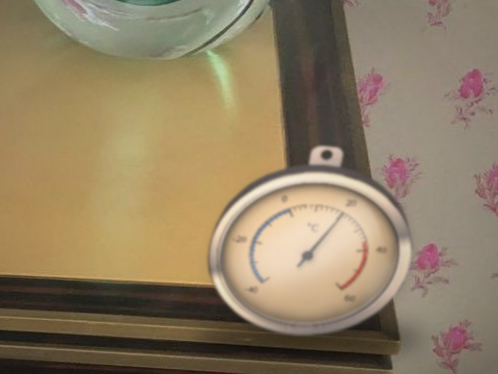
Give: 20 °C
